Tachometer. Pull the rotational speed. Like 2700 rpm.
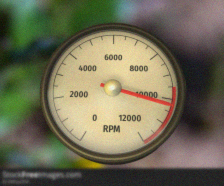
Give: 10250 rpm
